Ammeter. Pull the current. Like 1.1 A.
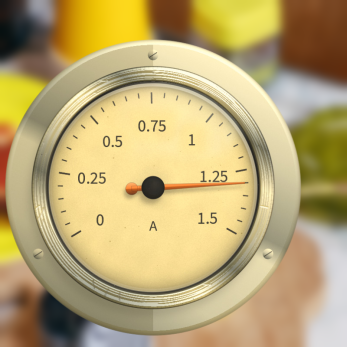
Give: 1.3 A
